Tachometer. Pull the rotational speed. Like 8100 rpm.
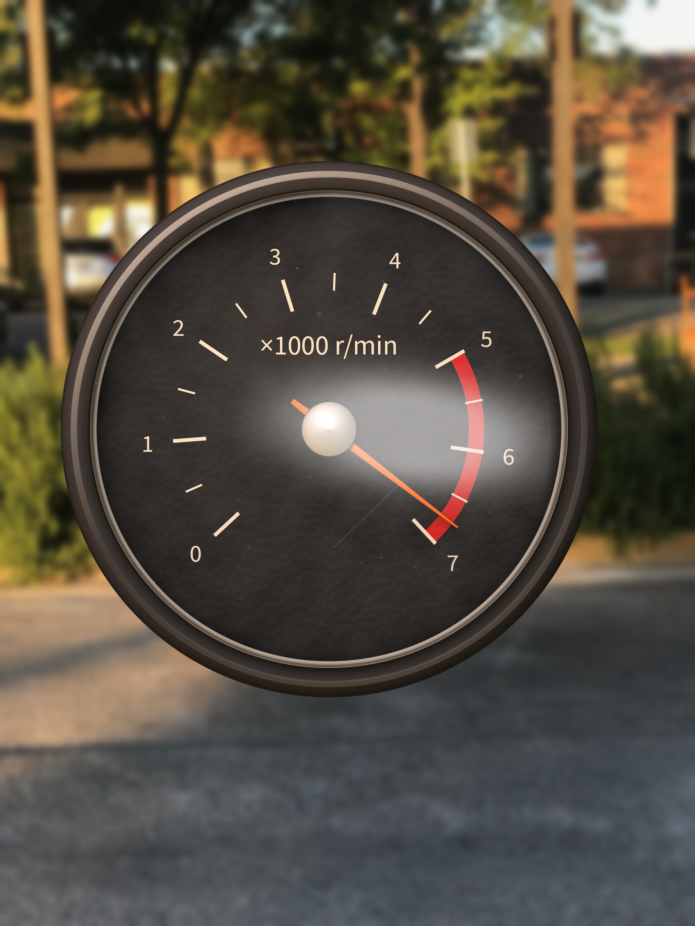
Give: 6750 rpm
